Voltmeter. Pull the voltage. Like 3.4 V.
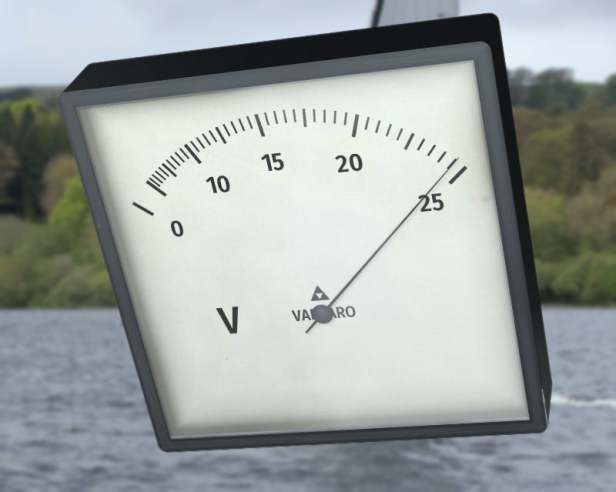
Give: 24.5 V
